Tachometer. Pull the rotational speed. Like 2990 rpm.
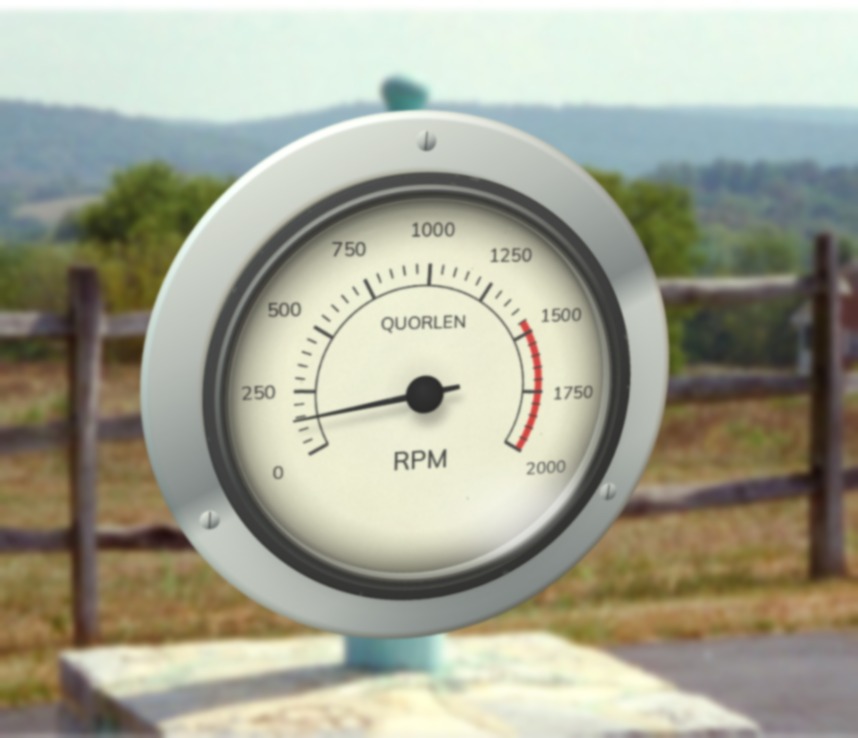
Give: 150 rpm
